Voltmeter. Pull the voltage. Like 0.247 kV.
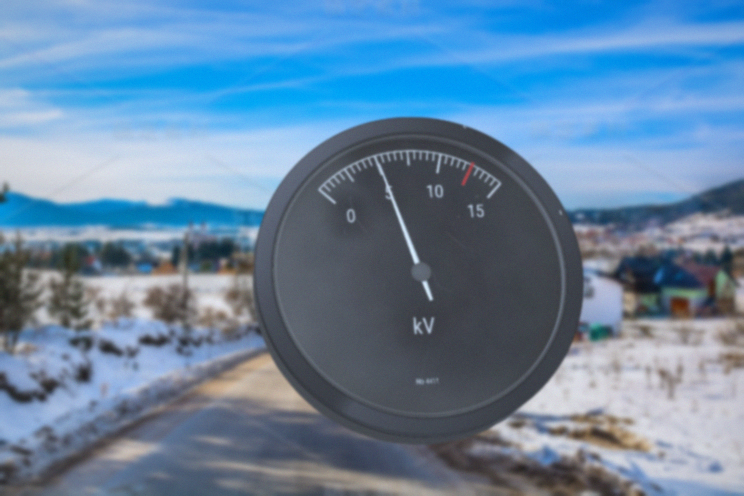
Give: 5 kV
